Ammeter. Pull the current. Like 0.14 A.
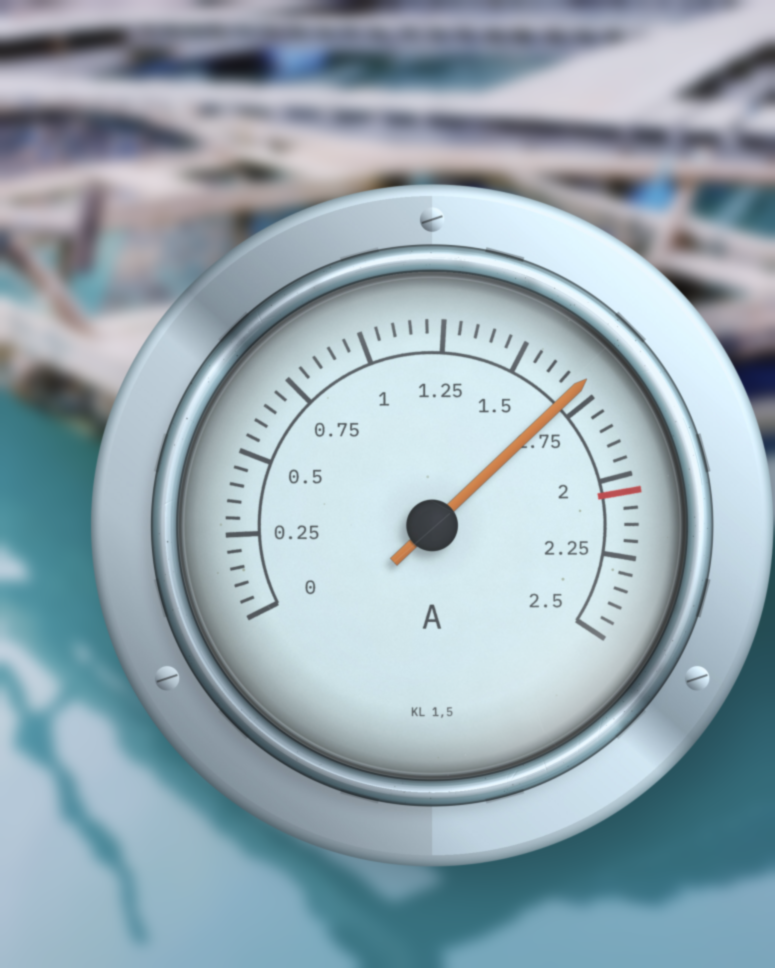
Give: 1.7 A
